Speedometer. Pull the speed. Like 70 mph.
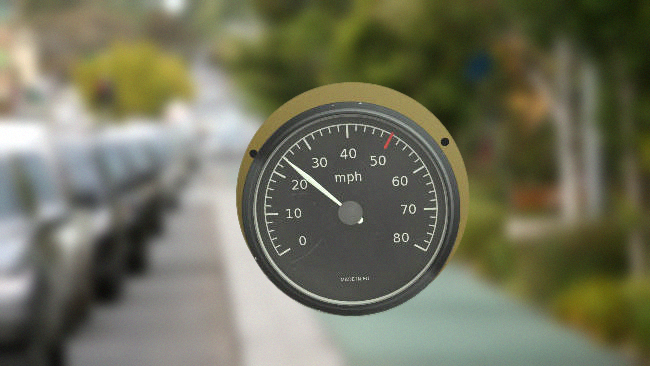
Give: 24 mph
